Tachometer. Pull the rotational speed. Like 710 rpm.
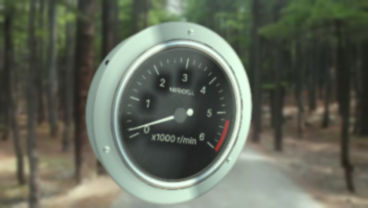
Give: 200 rpm
